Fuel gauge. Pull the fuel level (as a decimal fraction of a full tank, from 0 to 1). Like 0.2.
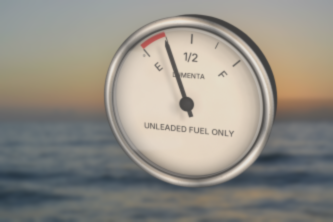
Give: 0.25
